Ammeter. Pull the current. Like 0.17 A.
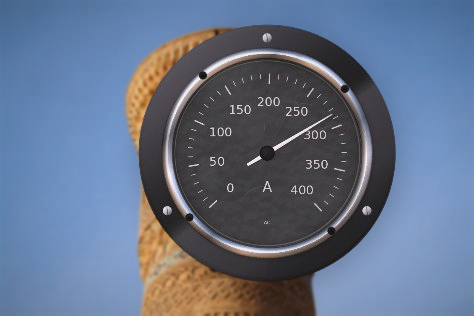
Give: 285 A
